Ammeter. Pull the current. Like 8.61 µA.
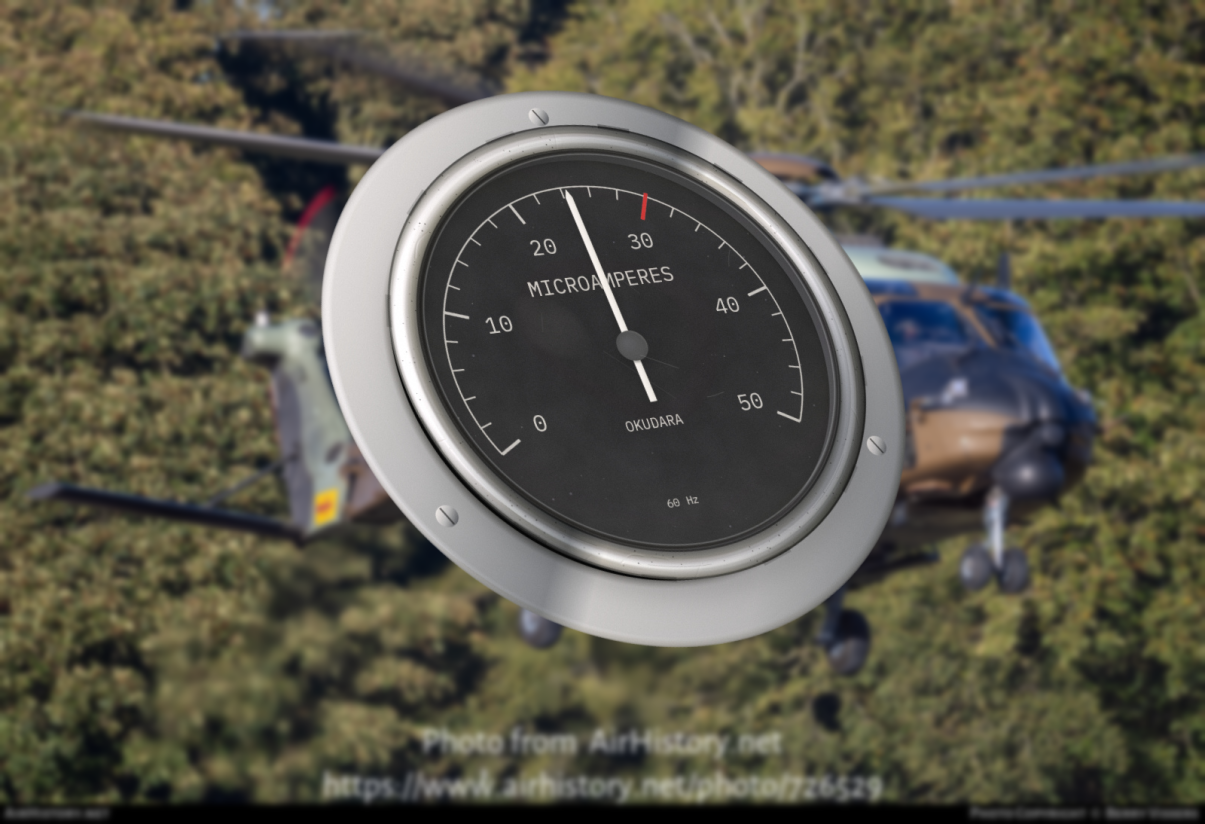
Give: 24 µA
